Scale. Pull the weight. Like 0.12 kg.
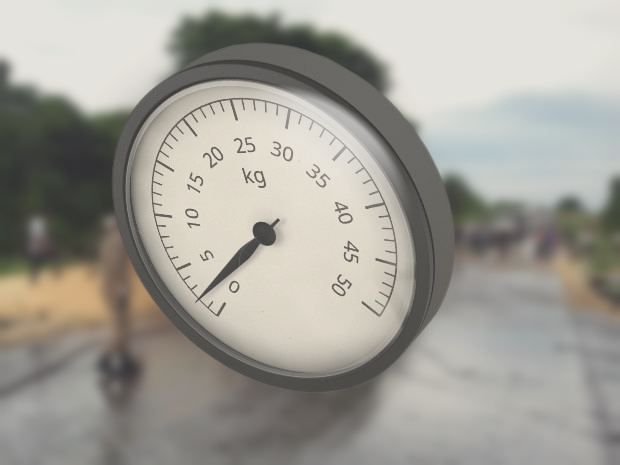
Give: 2 kg
